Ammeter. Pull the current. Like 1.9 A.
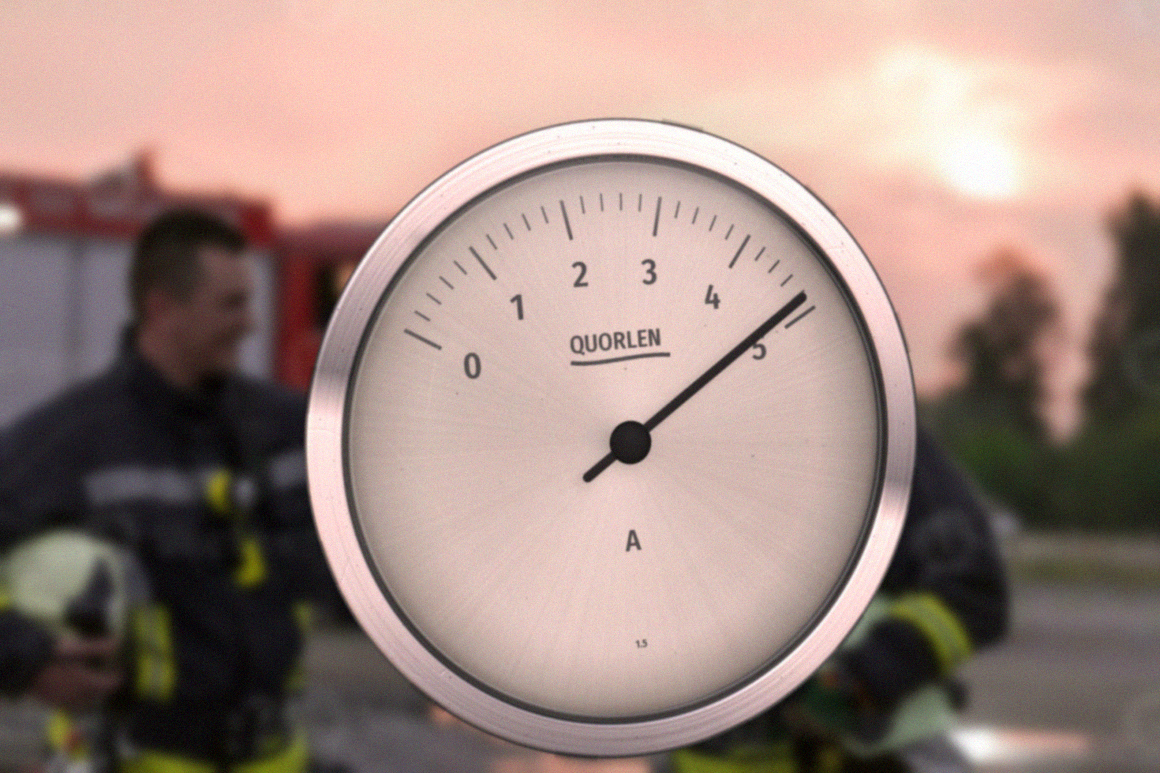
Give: 4.8 A
